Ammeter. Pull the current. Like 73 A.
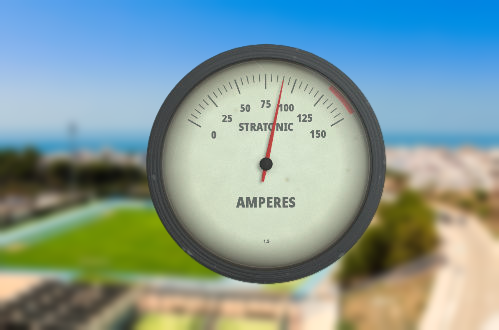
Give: 90 A
